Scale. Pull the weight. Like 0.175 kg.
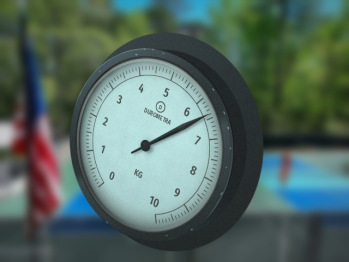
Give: 6.4 kg
